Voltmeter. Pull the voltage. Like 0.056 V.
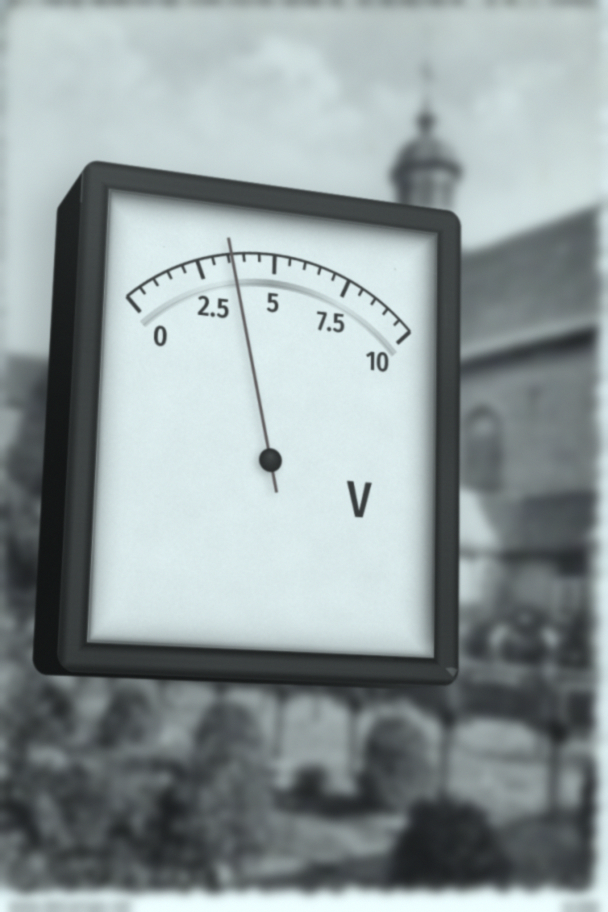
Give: 3.5 V
